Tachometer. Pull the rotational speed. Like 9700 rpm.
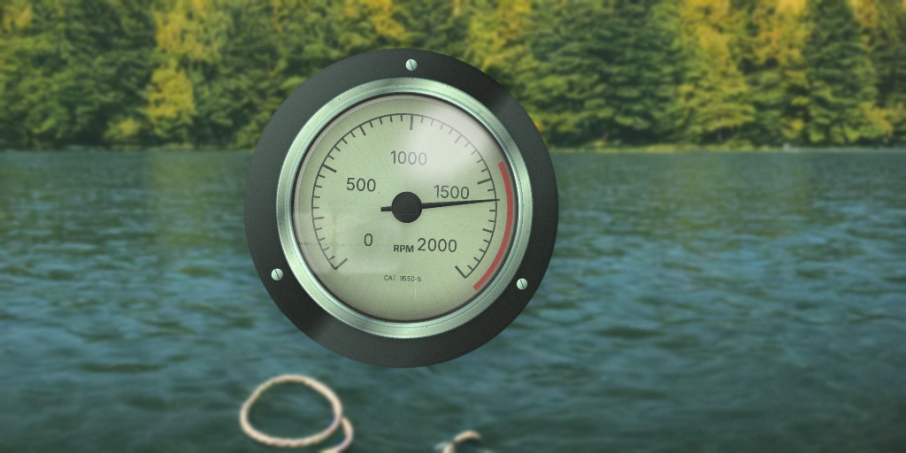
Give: 1600 rpm
